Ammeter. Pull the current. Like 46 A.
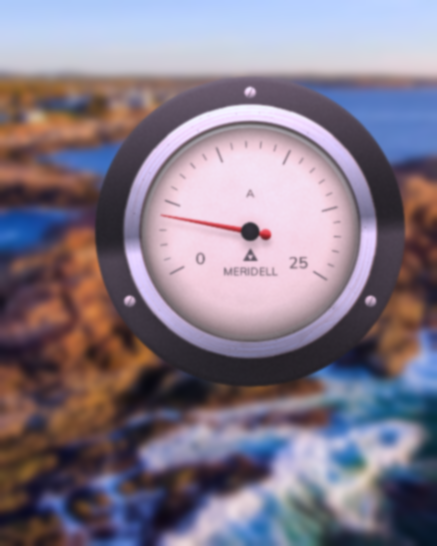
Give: 4 A
